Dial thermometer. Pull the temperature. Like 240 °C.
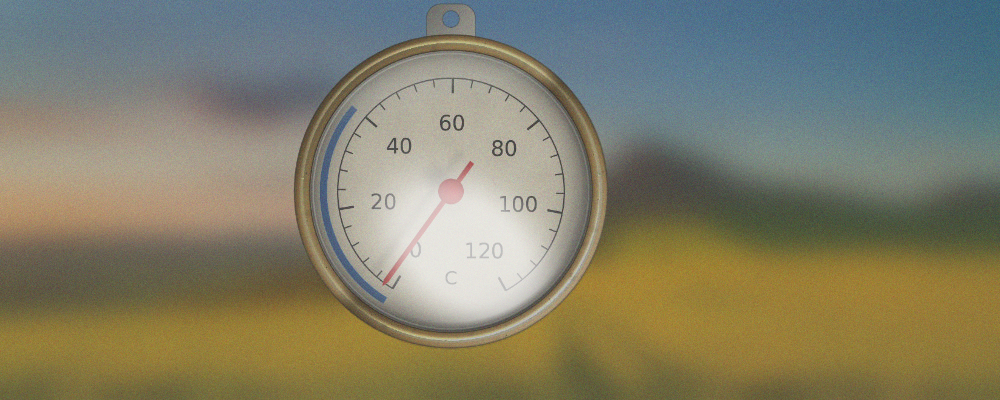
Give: 2 °C
